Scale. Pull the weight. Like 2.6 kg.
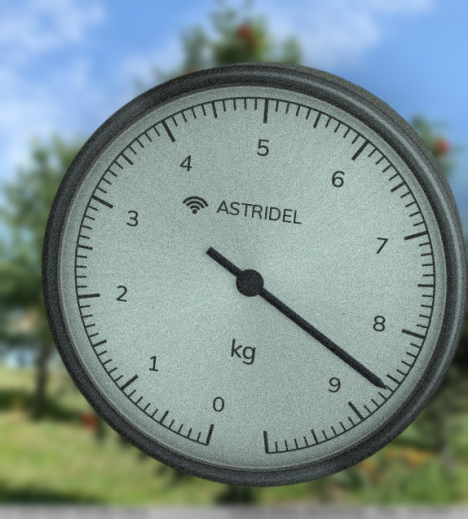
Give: 8.6 kg
